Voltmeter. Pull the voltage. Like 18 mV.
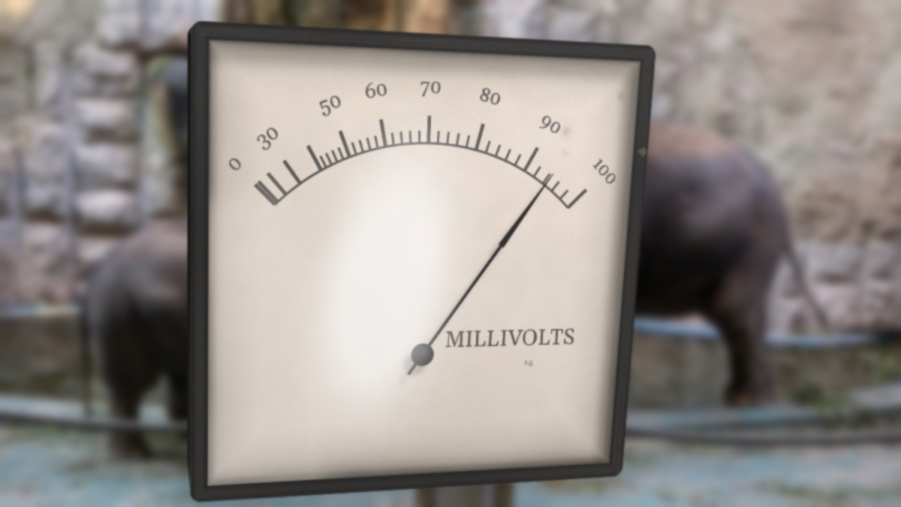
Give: 94 mV
